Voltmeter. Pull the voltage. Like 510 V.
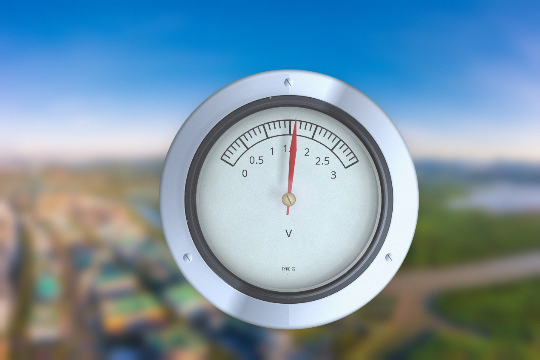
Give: 1.6 V
